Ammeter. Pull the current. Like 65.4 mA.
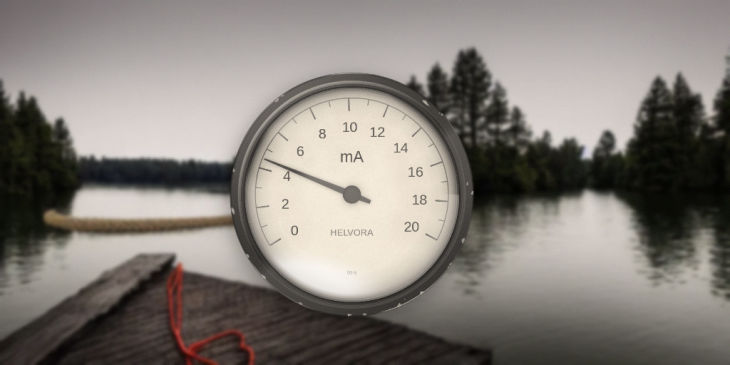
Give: 4.5 mA
